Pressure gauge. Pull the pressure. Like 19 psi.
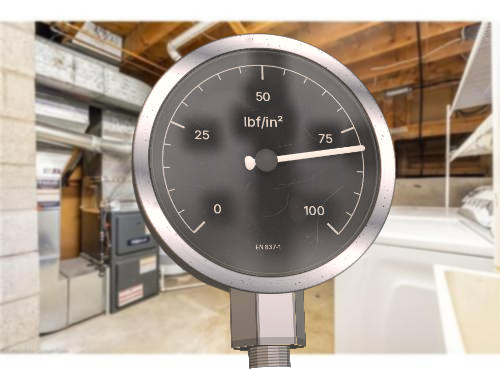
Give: 80 psi
